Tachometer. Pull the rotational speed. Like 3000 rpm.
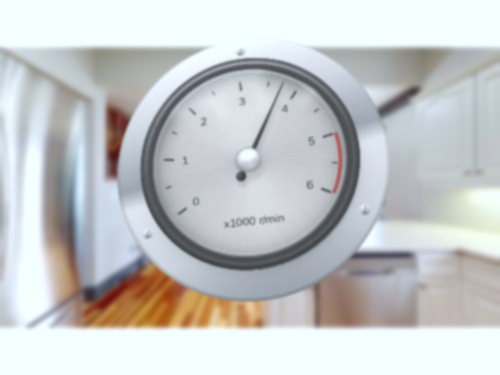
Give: 3750 rpm
